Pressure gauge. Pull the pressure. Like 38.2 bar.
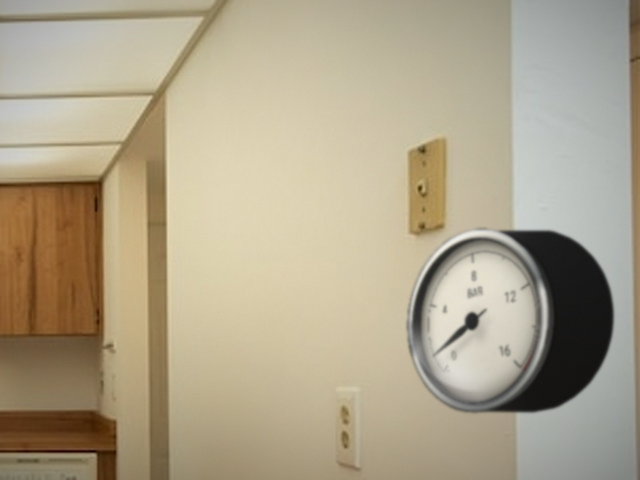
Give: 1 bar
